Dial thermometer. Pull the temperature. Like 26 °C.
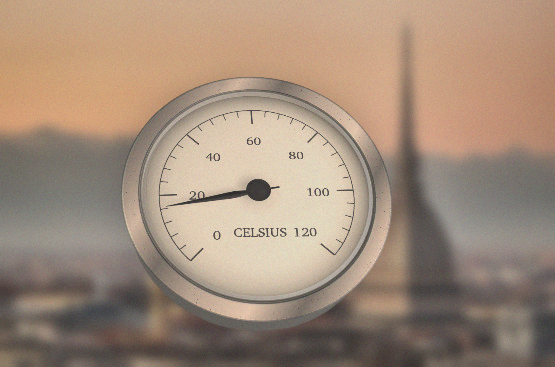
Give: 16 °C
